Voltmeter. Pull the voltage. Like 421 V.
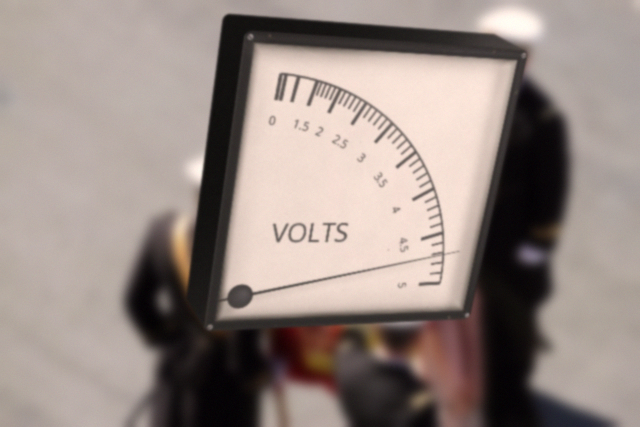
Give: 4.7 V
